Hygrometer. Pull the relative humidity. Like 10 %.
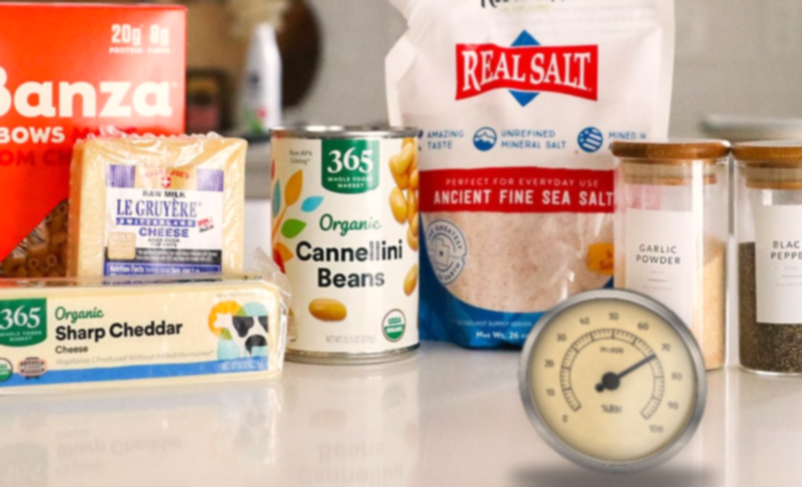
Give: 70 %
